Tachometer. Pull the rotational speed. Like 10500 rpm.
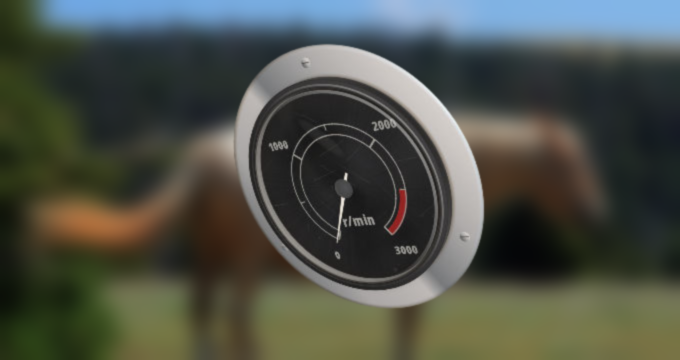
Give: 0 rpm
